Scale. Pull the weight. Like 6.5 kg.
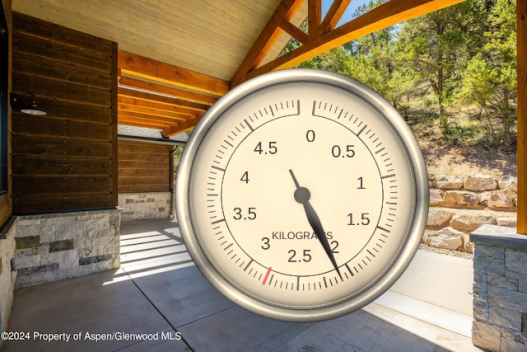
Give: 2.1 kg
